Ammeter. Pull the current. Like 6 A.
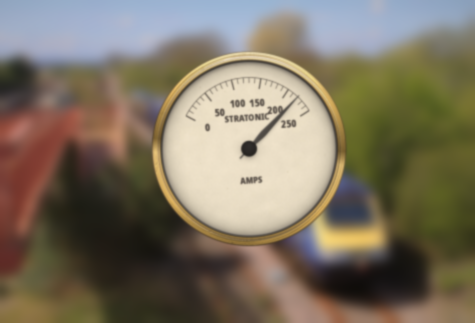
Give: 220 A
